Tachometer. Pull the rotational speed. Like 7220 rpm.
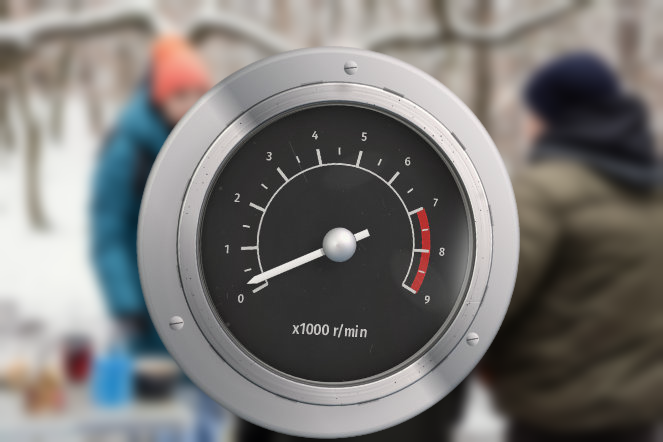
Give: 250 rpm
